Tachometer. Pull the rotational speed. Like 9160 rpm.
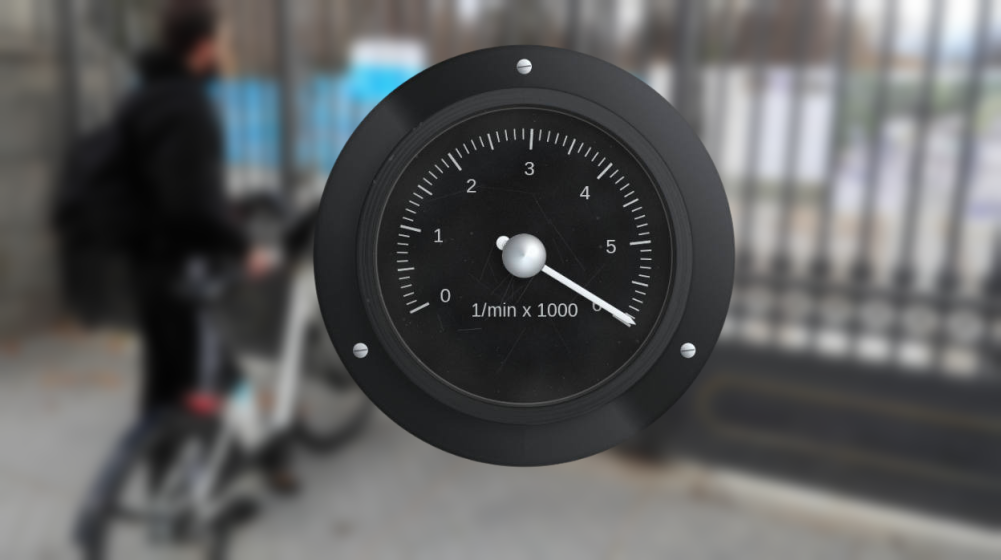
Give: 5950 rpm
